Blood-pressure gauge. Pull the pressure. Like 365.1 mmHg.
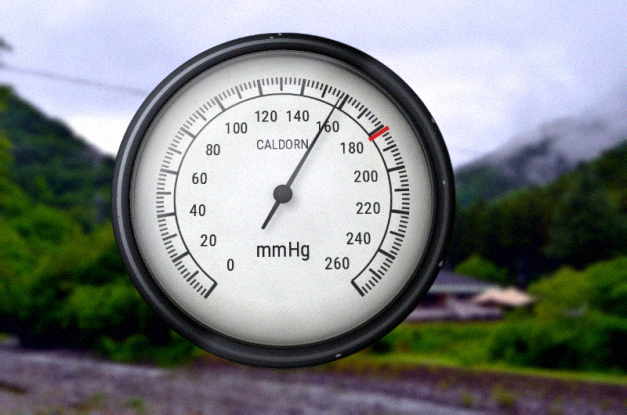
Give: 158 mmHg
